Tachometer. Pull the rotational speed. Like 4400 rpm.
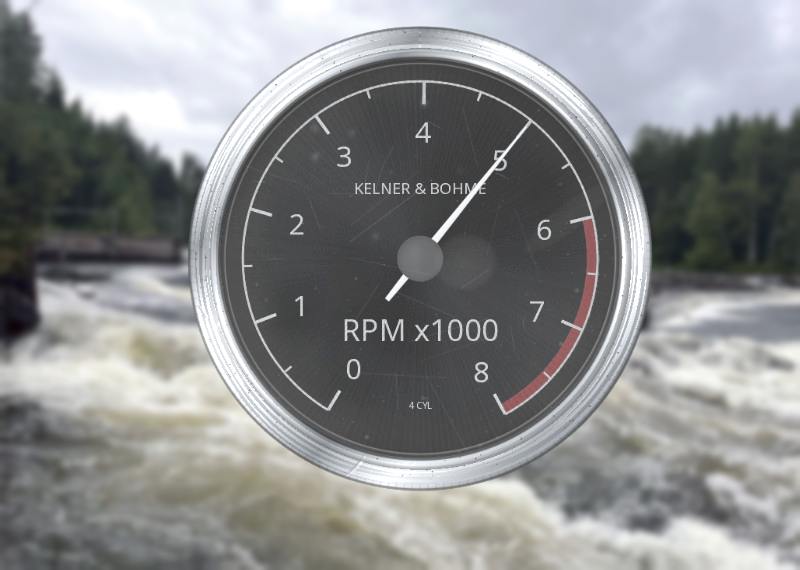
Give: 5000 rpm
